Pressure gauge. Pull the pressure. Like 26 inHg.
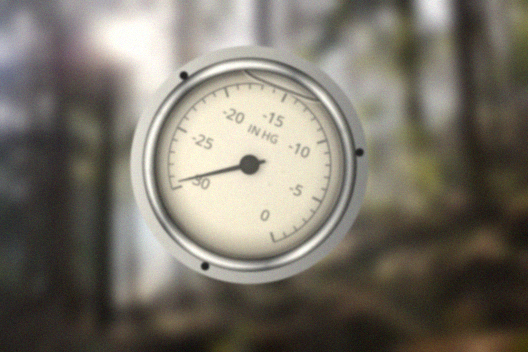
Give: -29.5 inHg
